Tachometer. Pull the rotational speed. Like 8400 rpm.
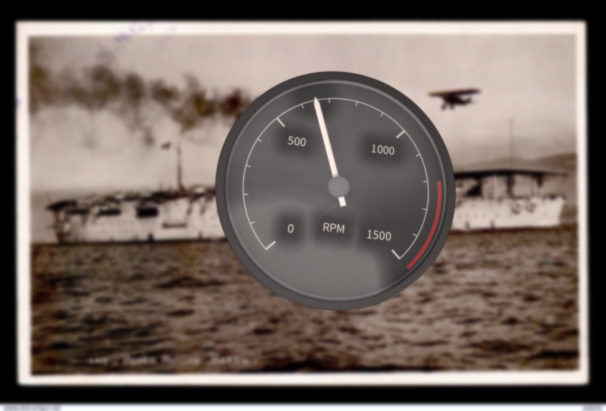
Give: 650 rpm
